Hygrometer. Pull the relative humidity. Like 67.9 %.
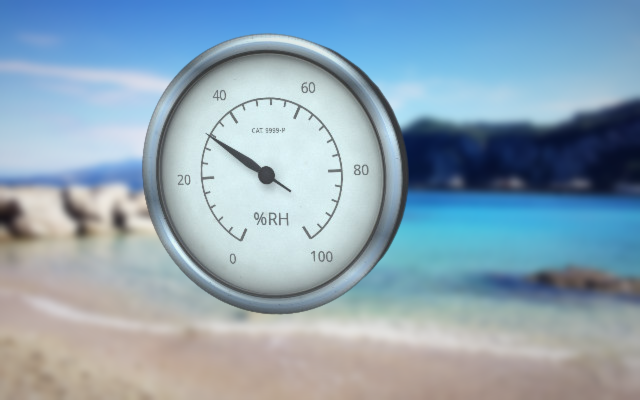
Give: 32 %
